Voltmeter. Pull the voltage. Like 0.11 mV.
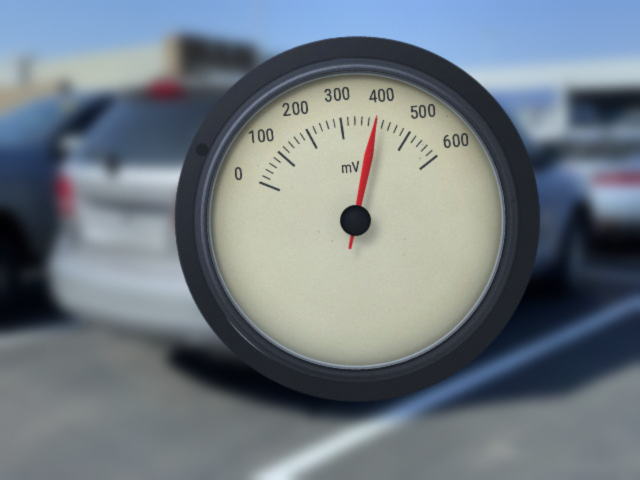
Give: 400 mV
